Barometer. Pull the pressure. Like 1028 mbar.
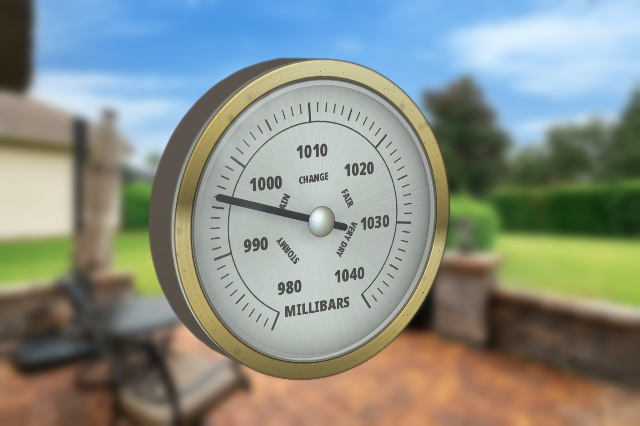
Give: 996 mbar
